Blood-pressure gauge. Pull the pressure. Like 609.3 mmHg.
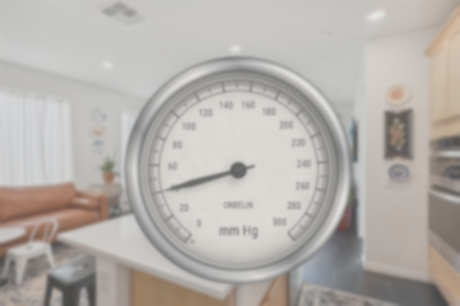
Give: 40 mmHg
